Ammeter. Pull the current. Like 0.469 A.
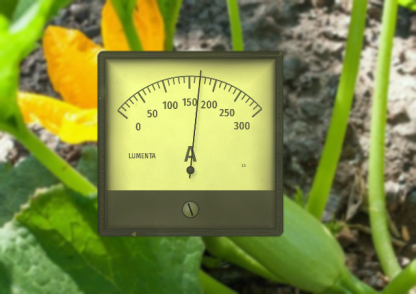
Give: 170 A
